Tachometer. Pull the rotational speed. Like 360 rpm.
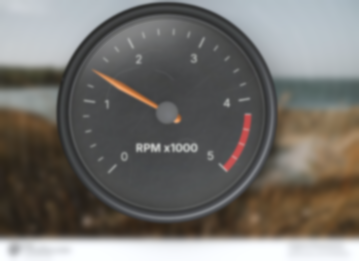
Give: 1400 rpm
